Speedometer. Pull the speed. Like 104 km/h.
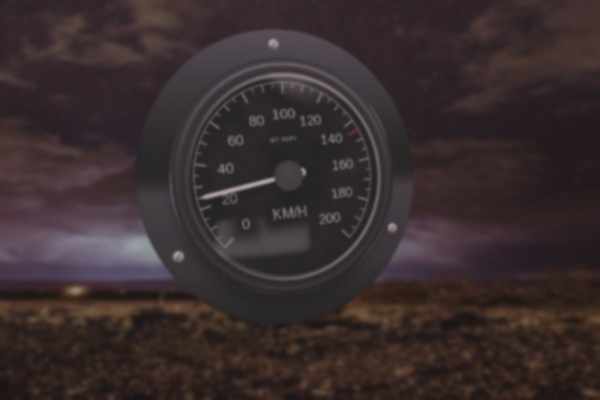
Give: 25 km/h
